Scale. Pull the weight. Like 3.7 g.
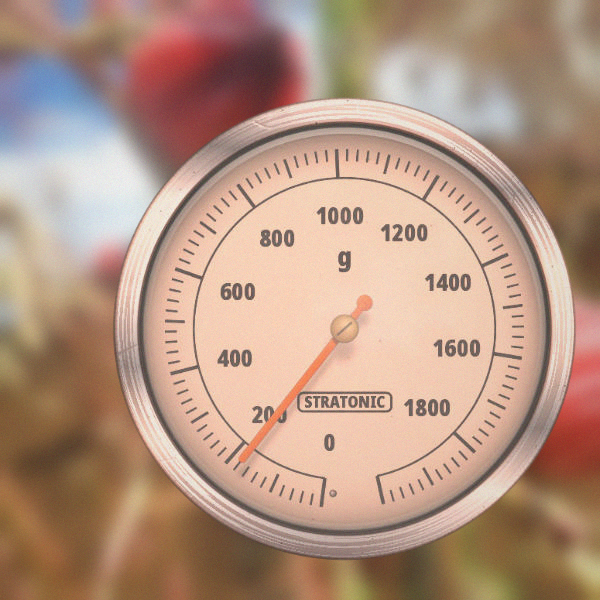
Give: 180 g
